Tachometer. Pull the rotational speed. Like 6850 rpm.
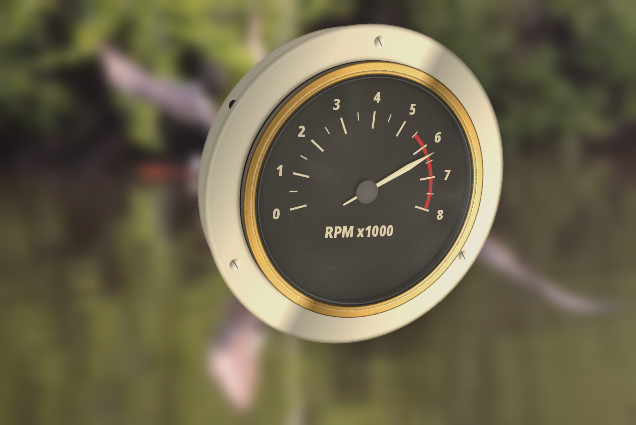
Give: 6250 rpm
